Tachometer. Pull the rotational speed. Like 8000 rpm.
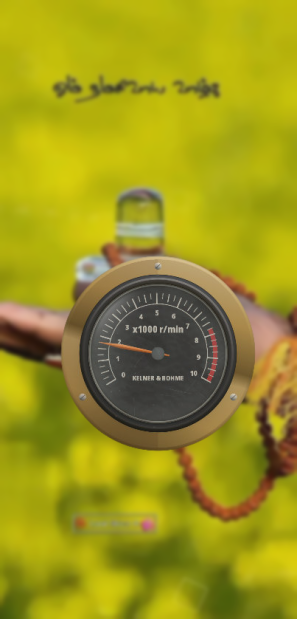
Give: 1750 rpm
